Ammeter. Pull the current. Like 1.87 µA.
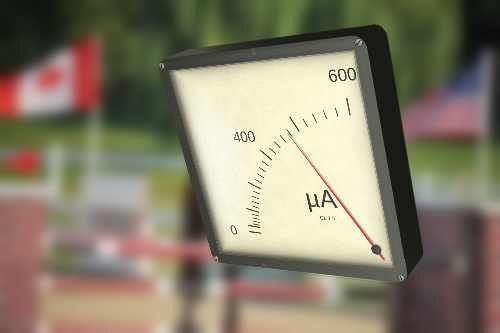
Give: 480 µA
